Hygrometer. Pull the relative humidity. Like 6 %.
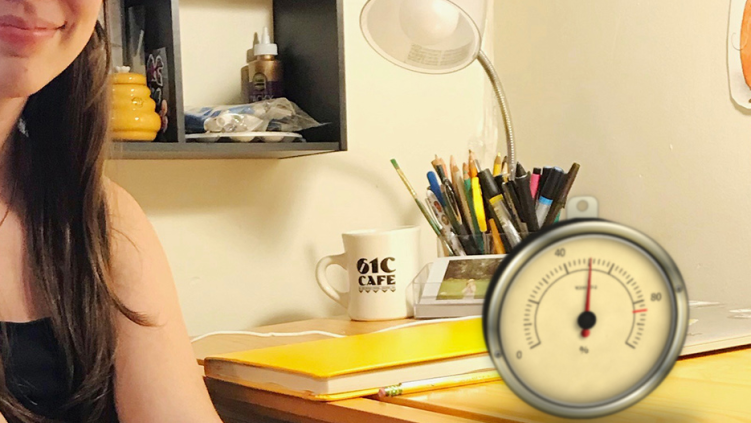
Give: 50 %
